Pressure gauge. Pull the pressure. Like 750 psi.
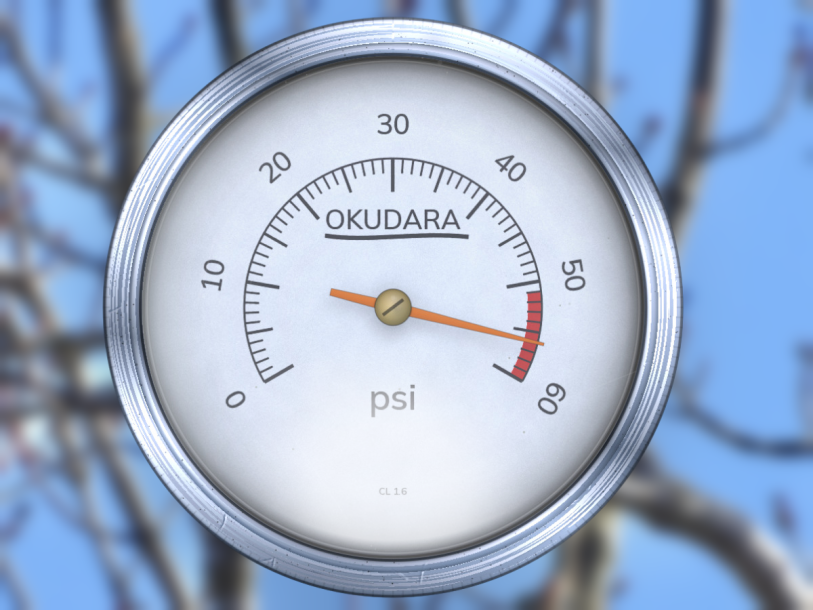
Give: 56 psi
